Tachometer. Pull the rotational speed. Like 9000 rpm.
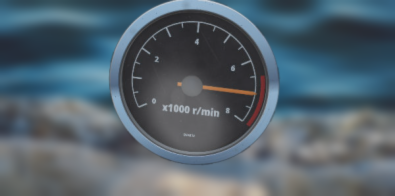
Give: 7000 rpm
